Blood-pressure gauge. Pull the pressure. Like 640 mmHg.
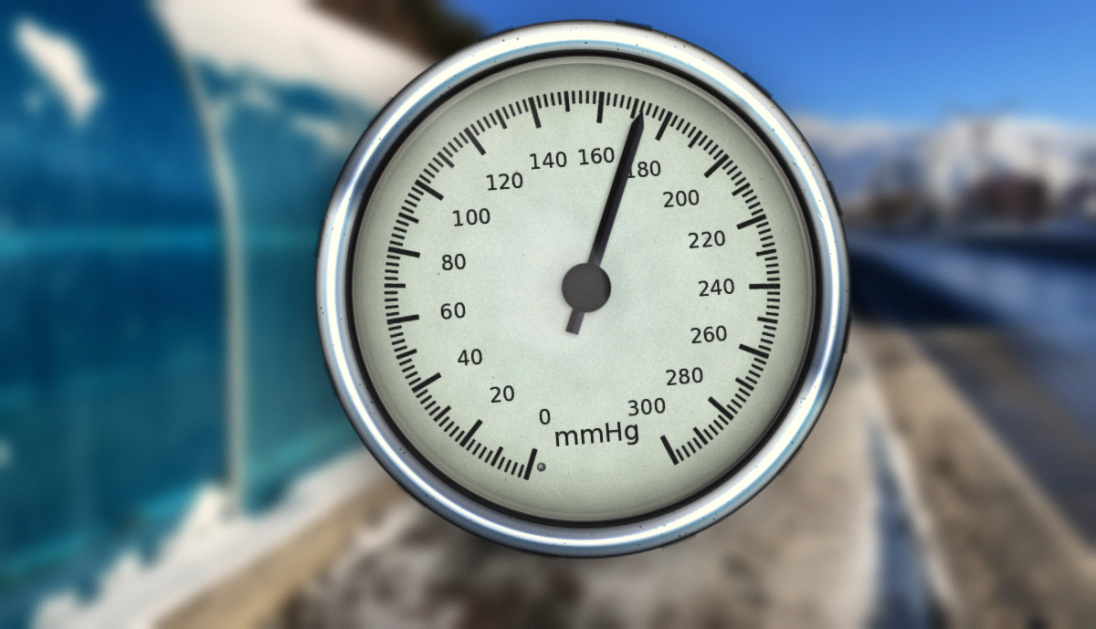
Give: 172 mmHg
